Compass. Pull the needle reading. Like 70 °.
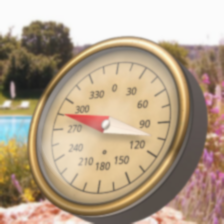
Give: 285 °
